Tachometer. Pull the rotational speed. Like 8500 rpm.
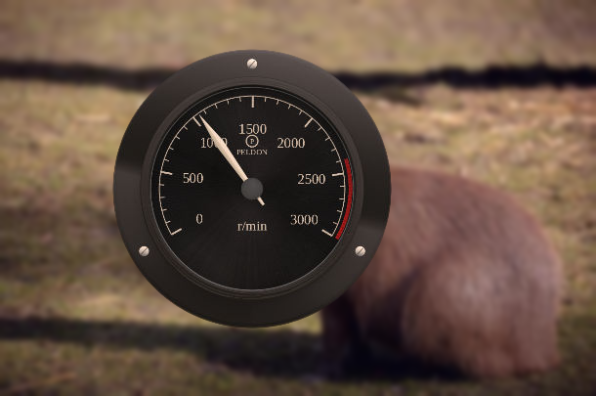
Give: 1050 rpm
